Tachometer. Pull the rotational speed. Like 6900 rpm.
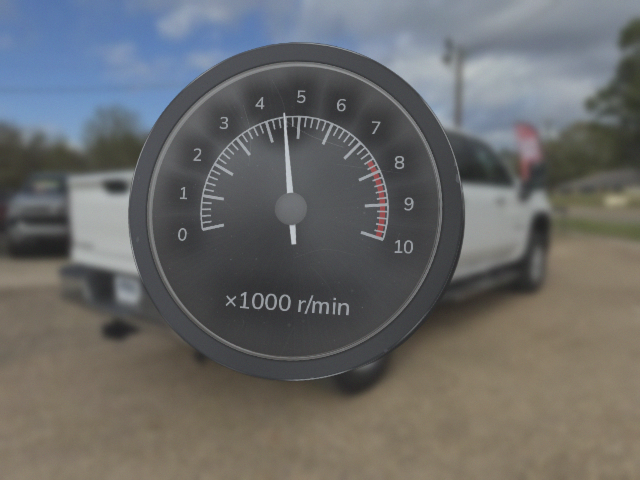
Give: 4600 rpm
